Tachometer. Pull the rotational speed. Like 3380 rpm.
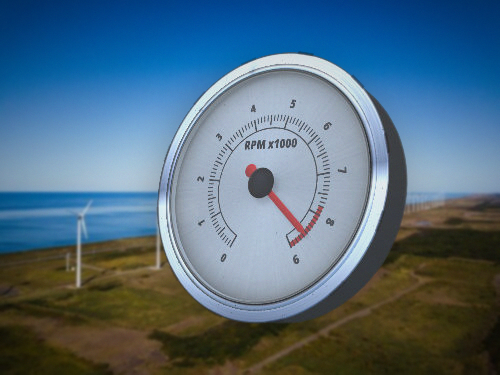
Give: 8500 rpm
